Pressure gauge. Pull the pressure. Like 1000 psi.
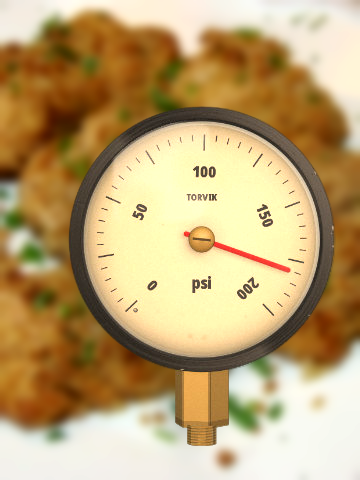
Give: 180 psi
